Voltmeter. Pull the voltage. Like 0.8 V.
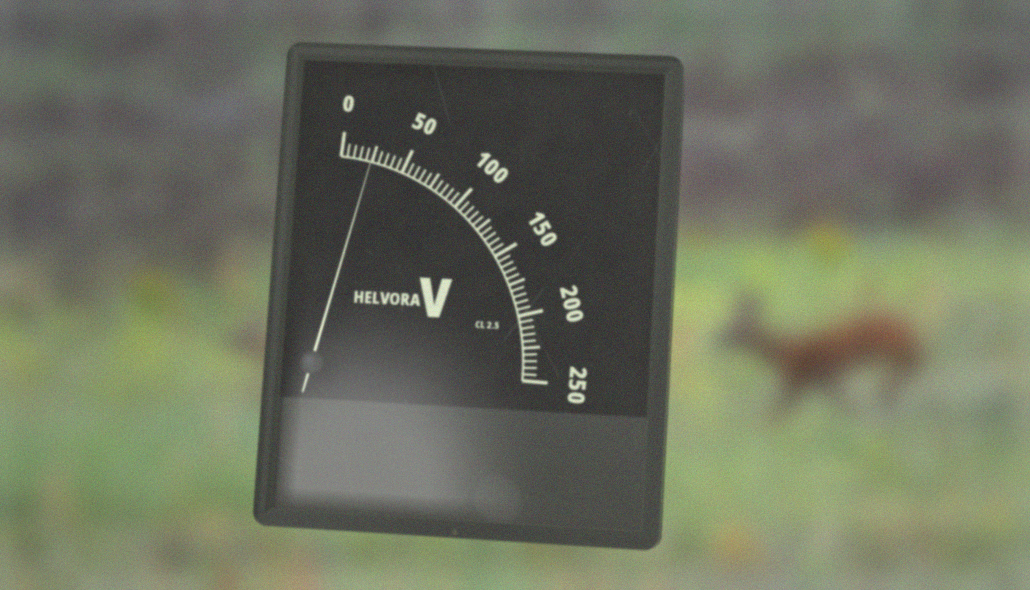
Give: 25 V
